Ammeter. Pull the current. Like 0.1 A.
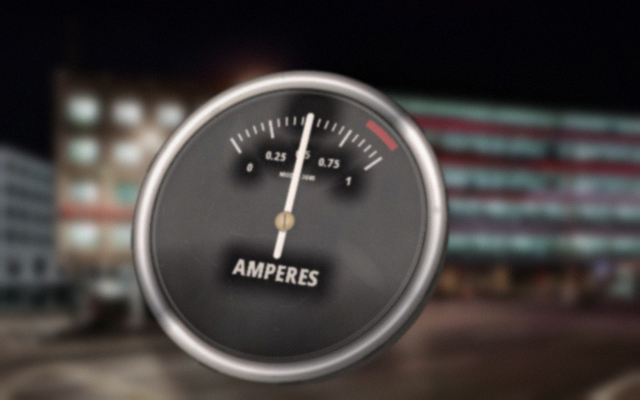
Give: 0.5 A
